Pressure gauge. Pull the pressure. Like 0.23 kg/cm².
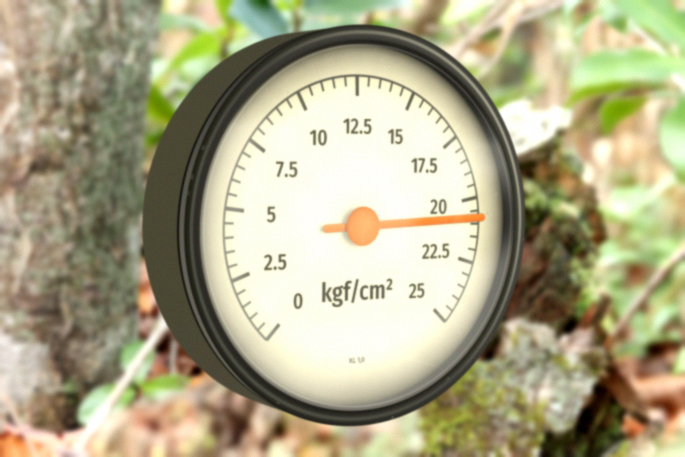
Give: 20.75 kg/cm²
